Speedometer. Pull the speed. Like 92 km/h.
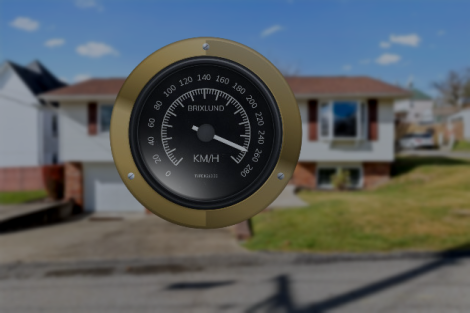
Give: 260 km/h
